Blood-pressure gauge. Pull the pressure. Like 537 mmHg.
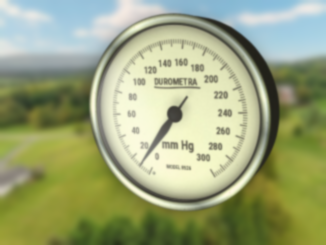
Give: 10 mmHg
